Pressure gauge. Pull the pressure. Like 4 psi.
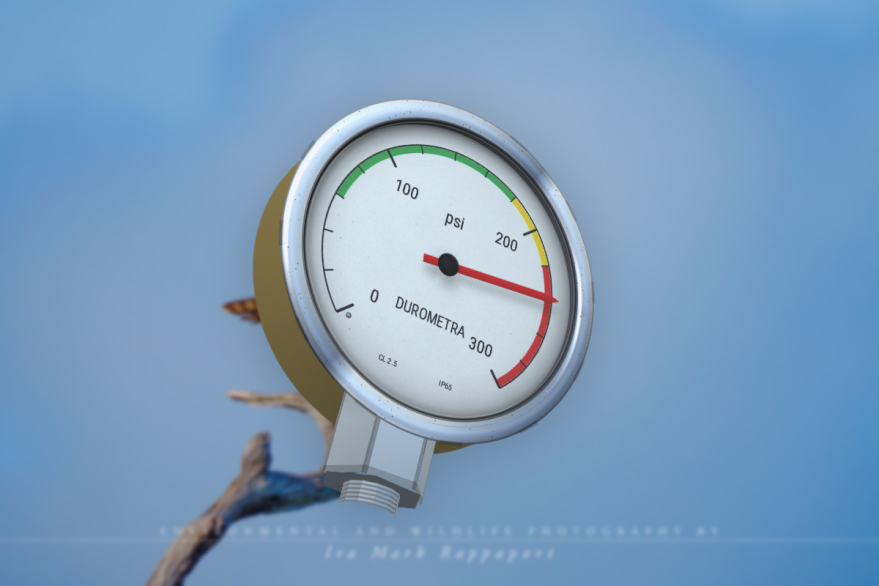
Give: 240 psi
